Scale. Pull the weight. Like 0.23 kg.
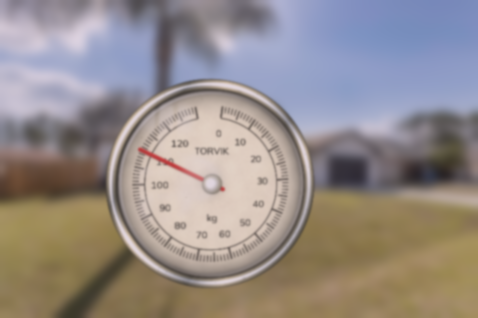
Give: 110 kg
